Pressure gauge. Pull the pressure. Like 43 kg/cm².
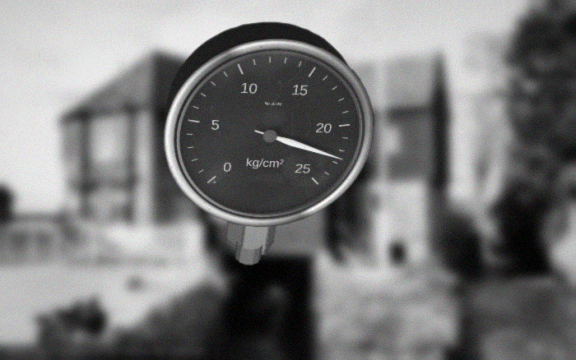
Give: 22.5 kg/cm²
